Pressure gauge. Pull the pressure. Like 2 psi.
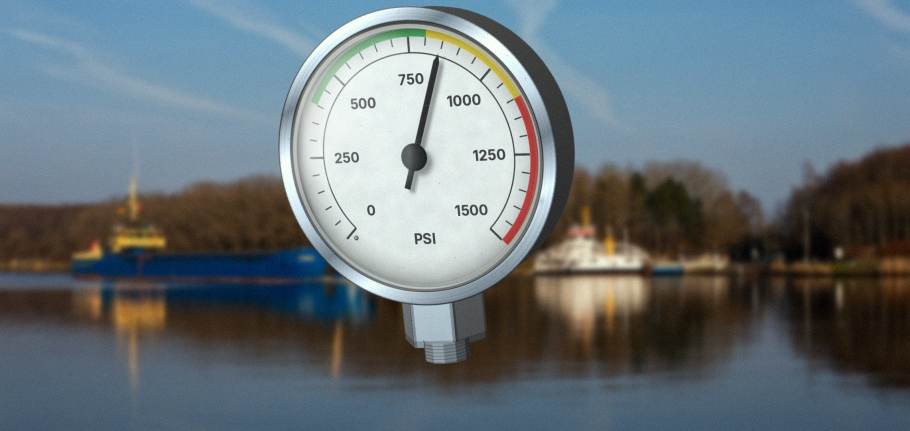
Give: 850 psi
